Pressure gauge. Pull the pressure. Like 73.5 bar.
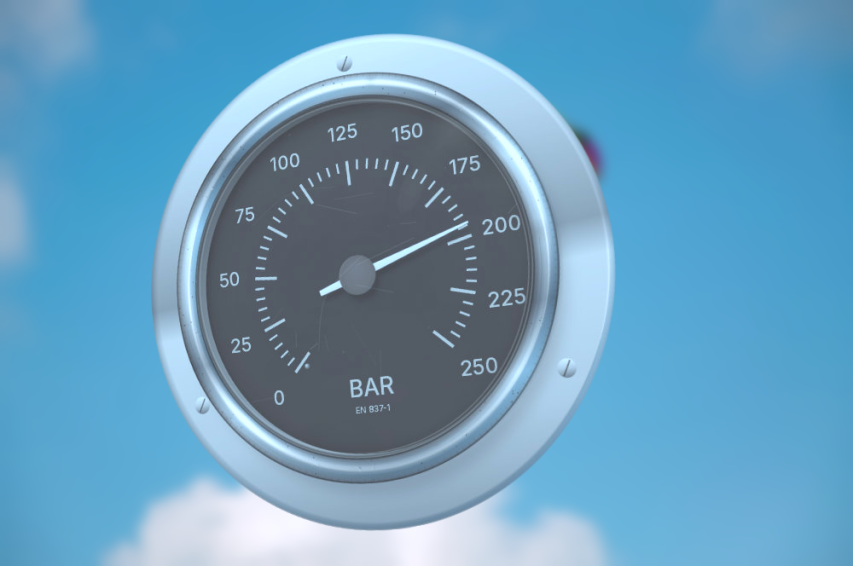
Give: 195 bar
